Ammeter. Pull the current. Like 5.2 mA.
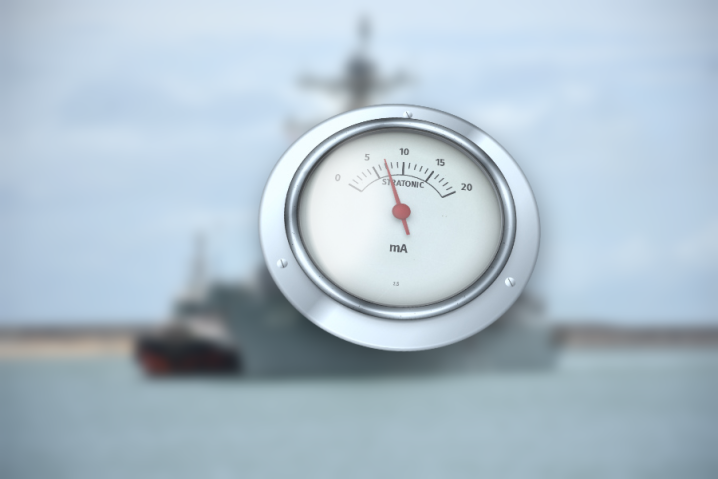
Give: 7 mA
